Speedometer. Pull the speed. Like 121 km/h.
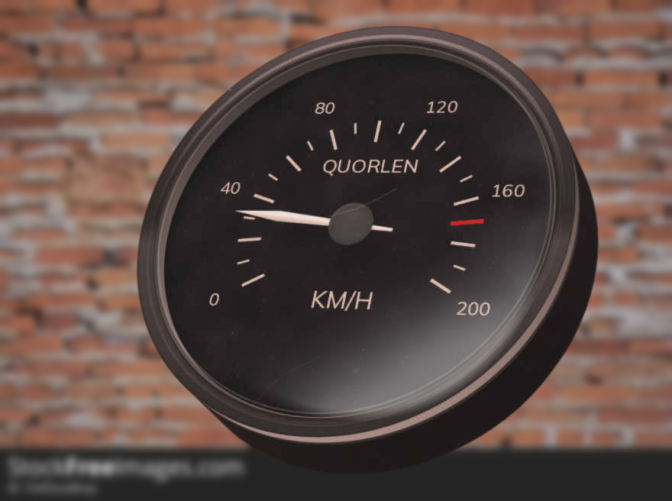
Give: 30 km/h
